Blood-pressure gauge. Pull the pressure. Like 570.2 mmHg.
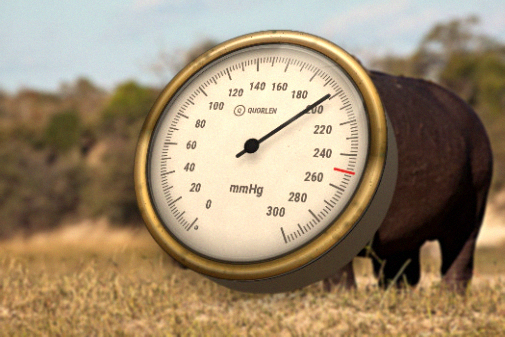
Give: 200 mmHg
